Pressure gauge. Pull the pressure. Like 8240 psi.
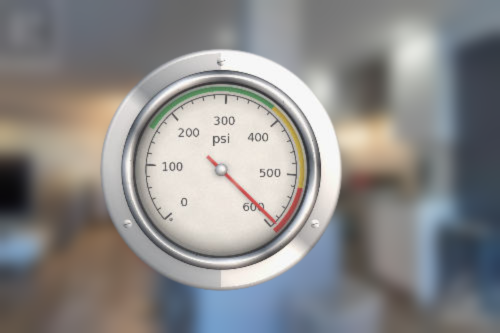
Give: 590 psi
